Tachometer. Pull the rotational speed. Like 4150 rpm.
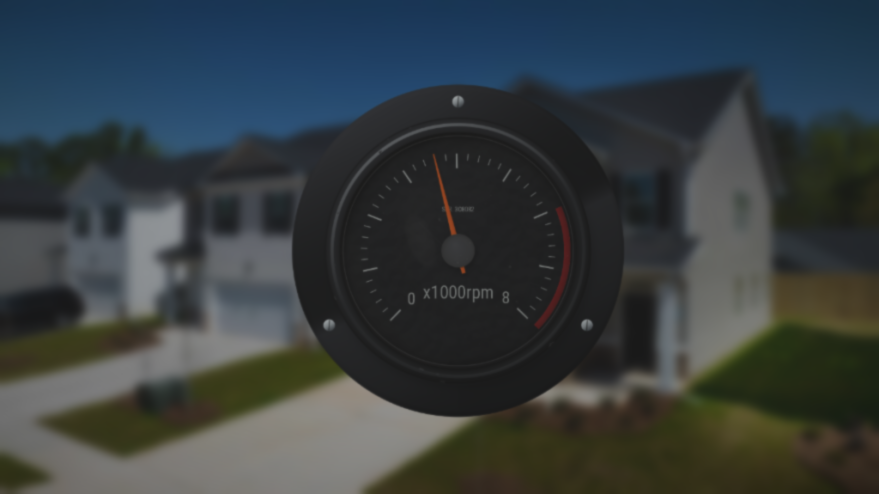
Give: 3600 rpm
